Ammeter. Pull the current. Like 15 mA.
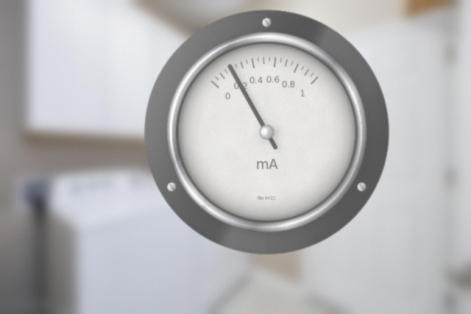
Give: 0.2 mA
